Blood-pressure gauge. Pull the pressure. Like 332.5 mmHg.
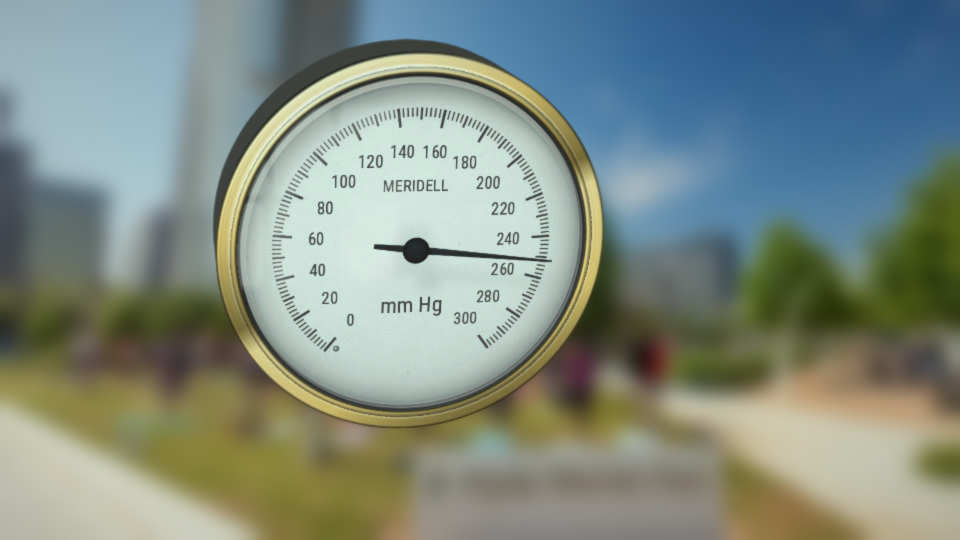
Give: 250 mmHg
